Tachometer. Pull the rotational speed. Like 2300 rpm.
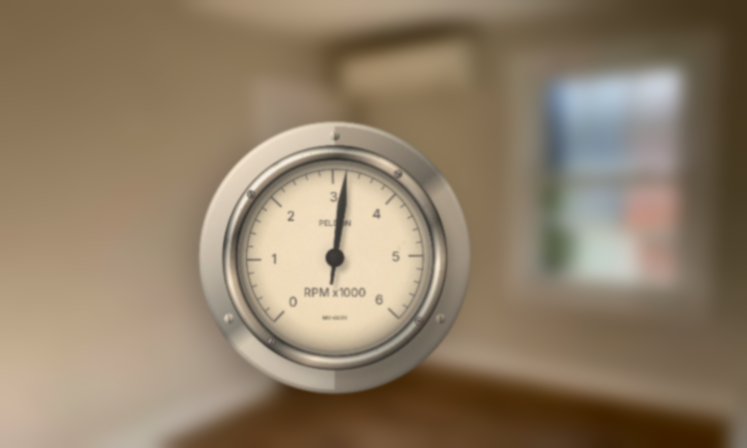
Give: 3200 rpm
